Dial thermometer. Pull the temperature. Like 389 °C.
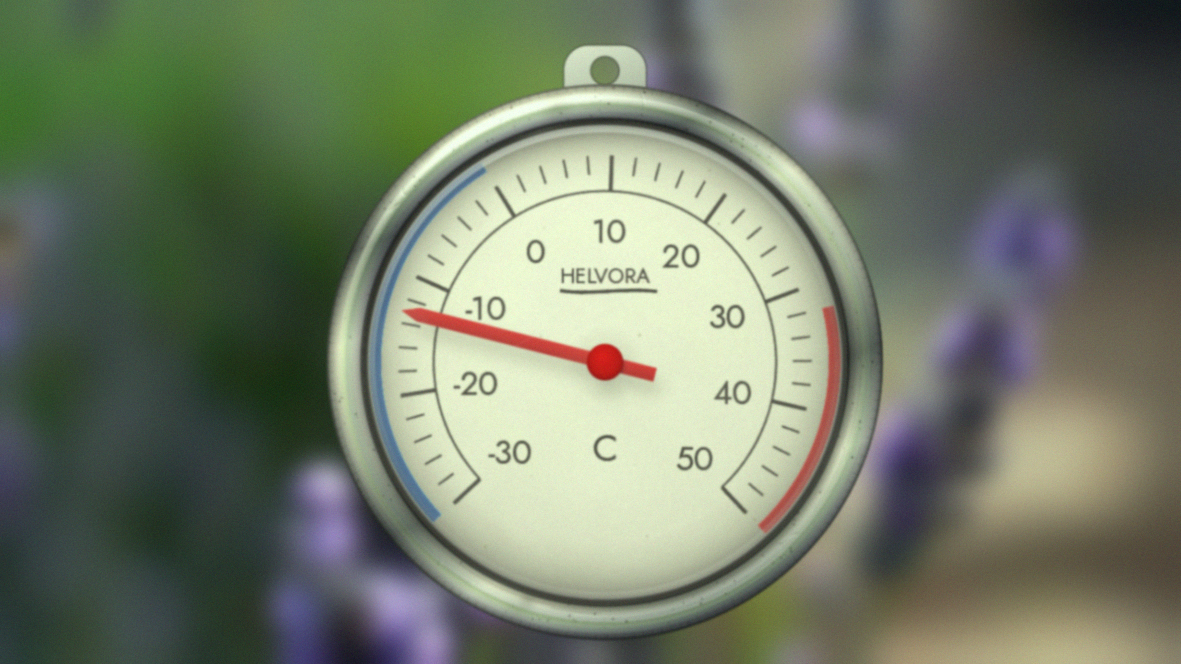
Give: -13 °C
